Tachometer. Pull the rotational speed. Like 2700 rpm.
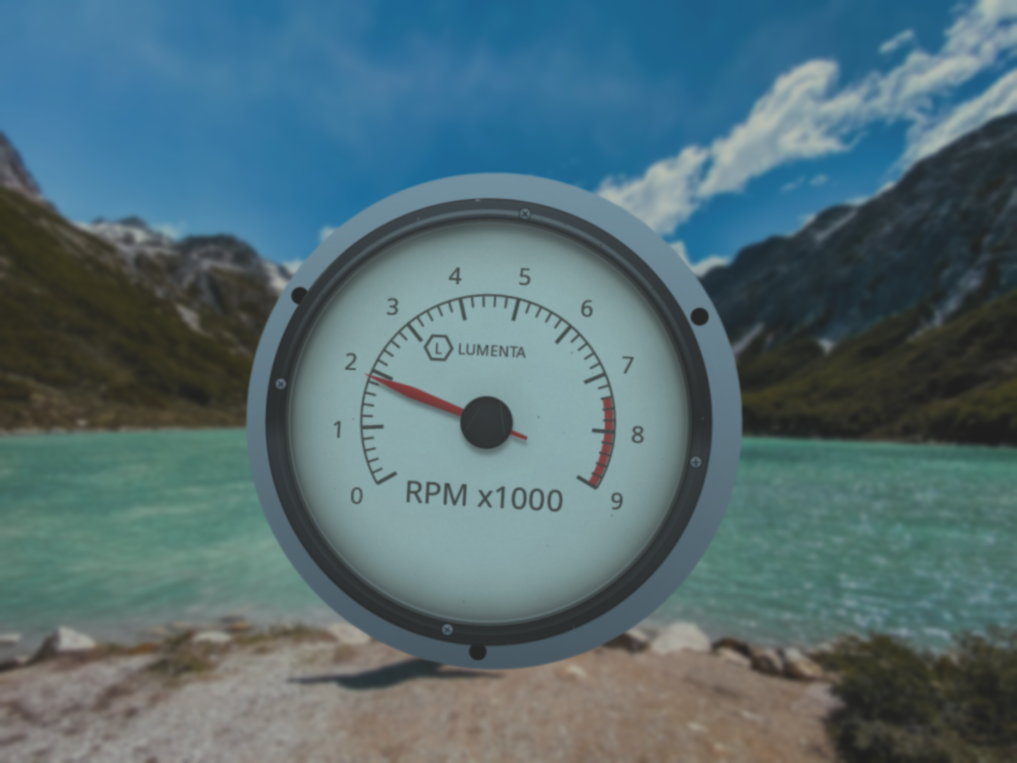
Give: 1900 rpm
